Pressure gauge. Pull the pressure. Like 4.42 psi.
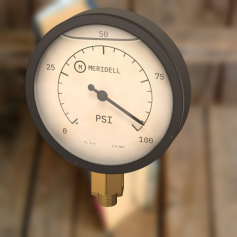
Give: 95 psi
